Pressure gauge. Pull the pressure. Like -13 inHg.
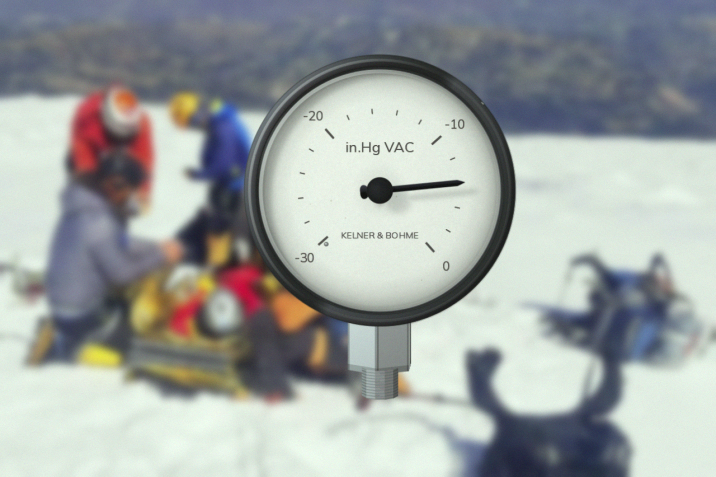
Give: -6 inHg
